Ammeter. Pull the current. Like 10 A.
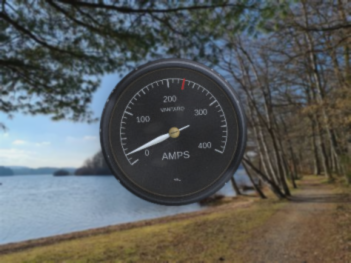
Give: 20 A
